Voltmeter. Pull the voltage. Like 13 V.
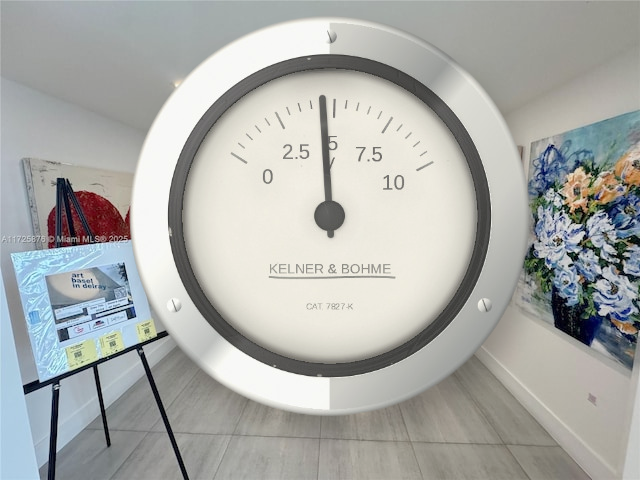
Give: 4.5 V
